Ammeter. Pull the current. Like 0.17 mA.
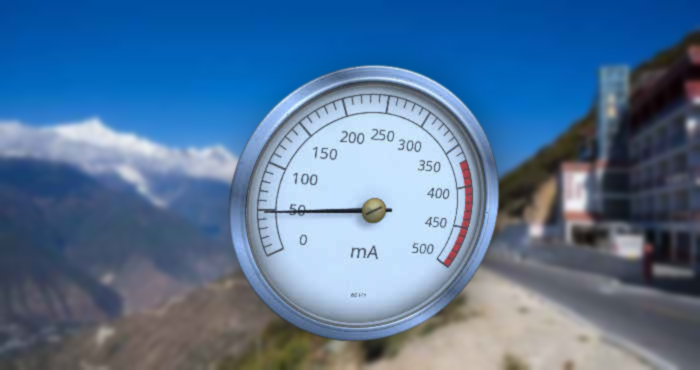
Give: 50 mA
